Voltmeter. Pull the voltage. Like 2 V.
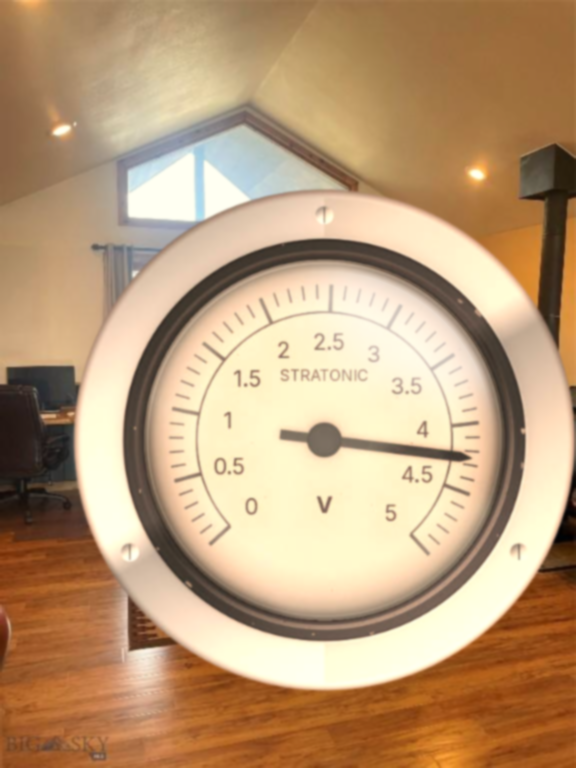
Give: 4.25 V
